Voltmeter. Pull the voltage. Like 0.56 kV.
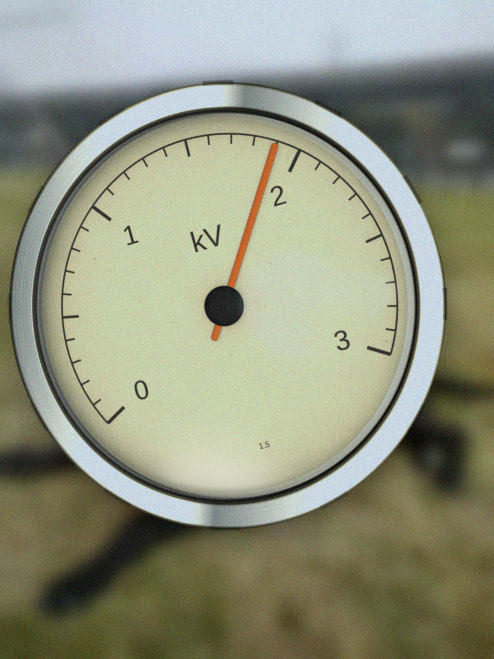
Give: 1.9 kV
